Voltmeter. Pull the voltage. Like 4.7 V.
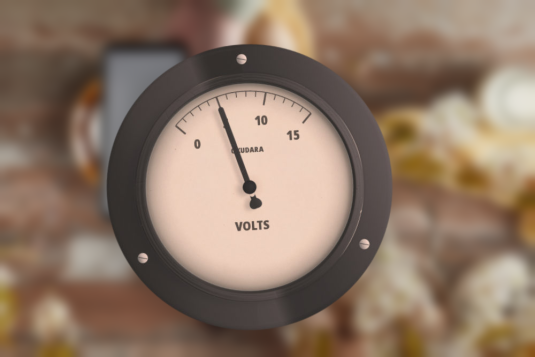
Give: 5 V
